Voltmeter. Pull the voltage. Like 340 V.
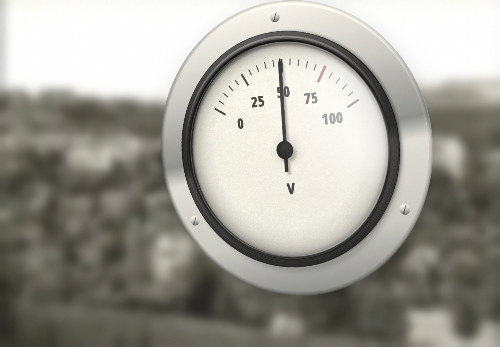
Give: 50 V
